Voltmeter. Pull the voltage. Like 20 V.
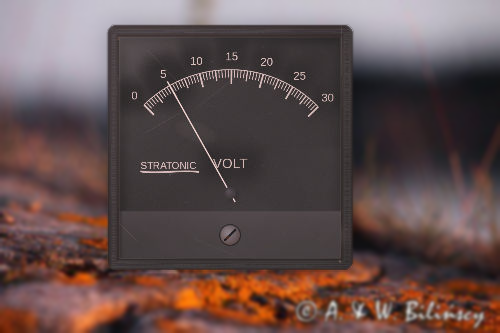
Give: 5 V
